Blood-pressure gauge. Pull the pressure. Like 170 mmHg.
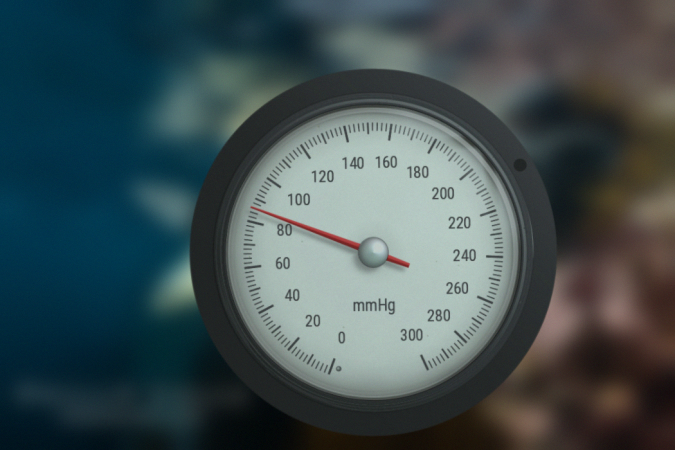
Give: 86 mmHg
